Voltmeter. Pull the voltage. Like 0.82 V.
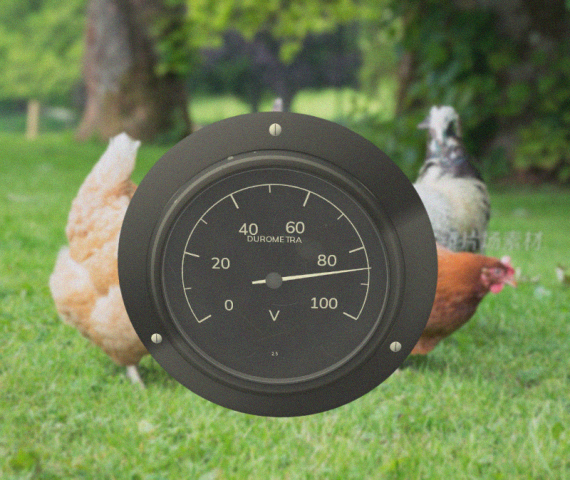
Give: 85 V
